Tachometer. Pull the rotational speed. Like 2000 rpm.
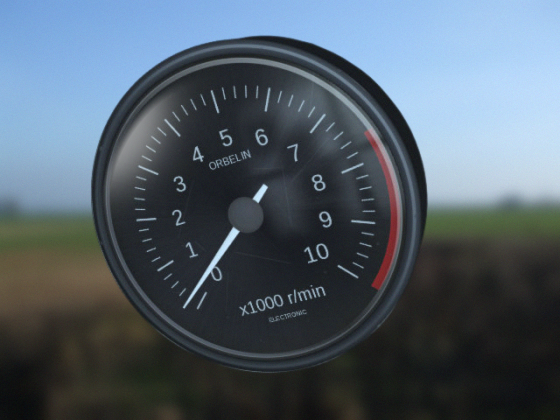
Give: 200 rpm
